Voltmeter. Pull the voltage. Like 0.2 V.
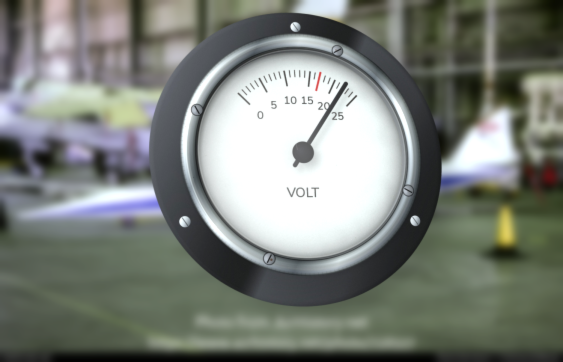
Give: 22 V
